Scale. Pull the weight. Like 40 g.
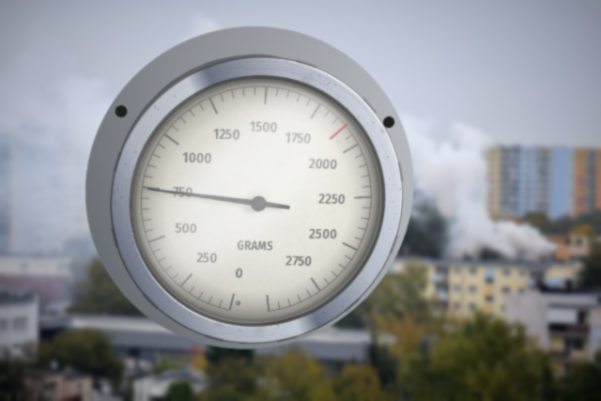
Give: 750 g
